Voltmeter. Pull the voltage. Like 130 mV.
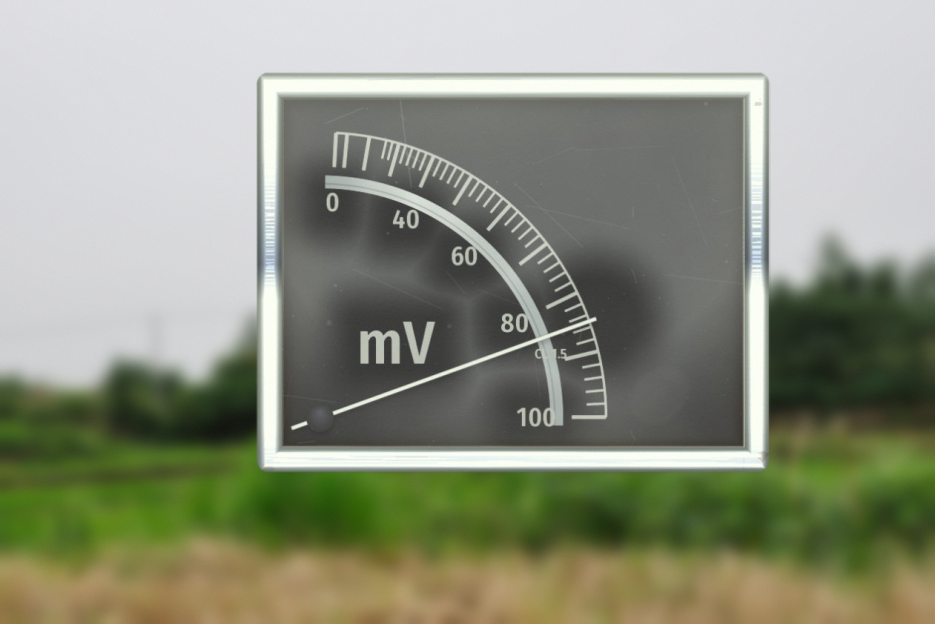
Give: 85 mV
